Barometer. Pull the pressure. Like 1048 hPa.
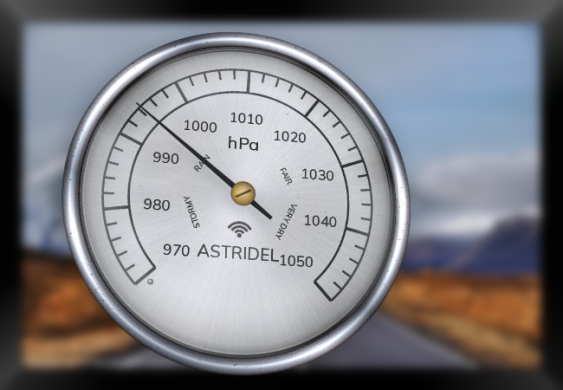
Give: 994 hPa
